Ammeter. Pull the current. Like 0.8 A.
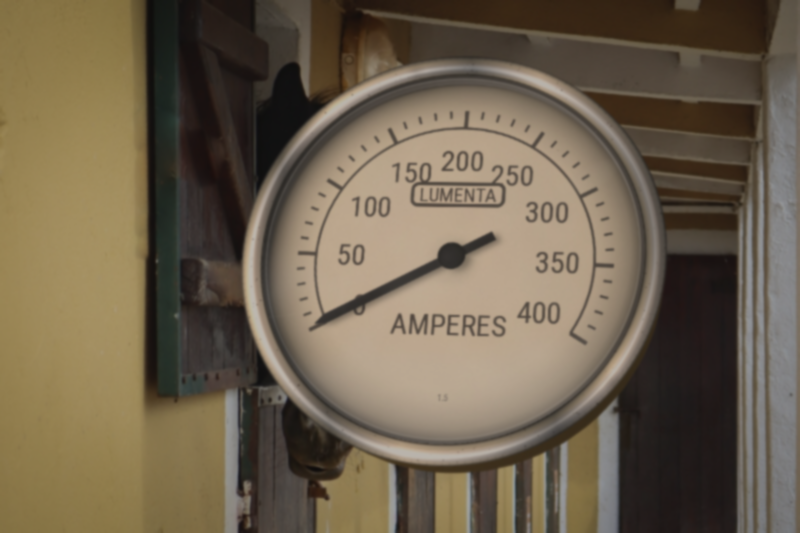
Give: 0 A
